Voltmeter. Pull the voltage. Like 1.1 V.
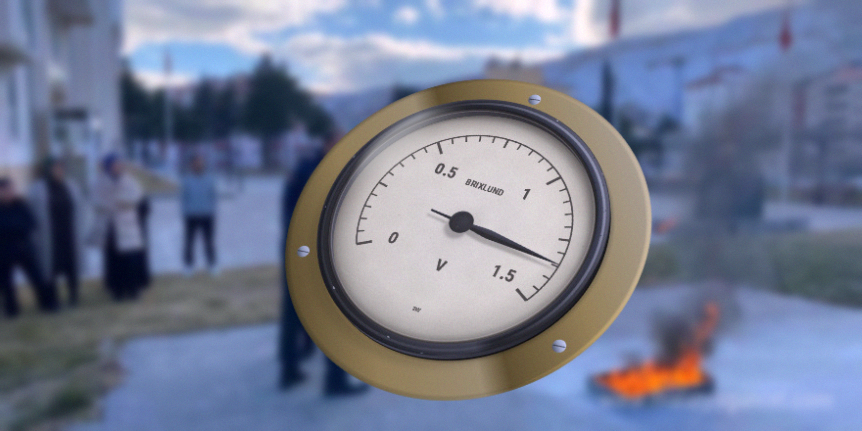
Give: 1.35 V
